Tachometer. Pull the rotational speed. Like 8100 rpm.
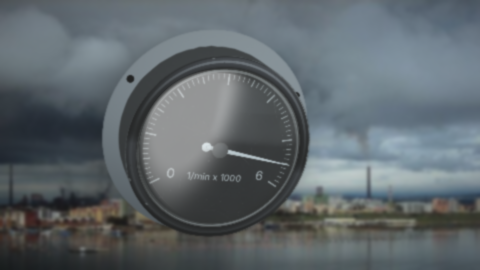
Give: 5500 rpm
